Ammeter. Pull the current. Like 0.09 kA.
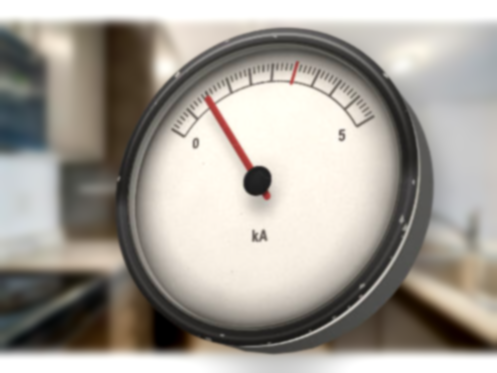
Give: 1 kA
